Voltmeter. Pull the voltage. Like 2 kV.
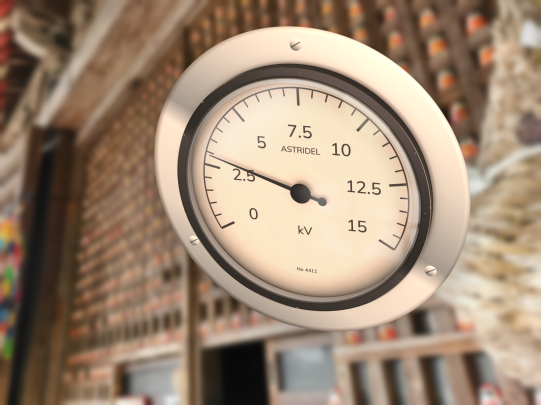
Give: 3 kV
